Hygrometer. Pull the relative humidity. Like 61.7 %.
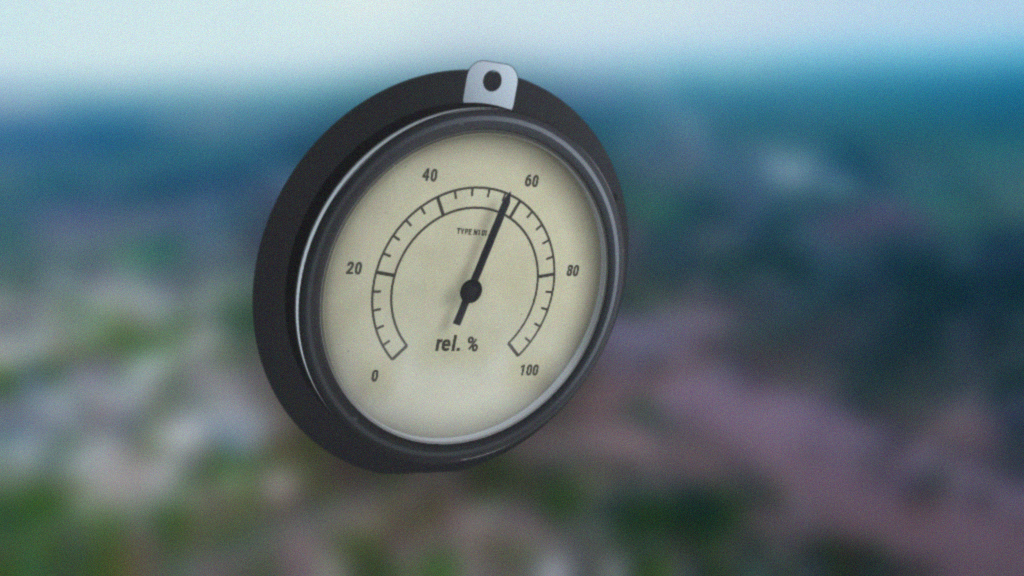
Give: 56 %
